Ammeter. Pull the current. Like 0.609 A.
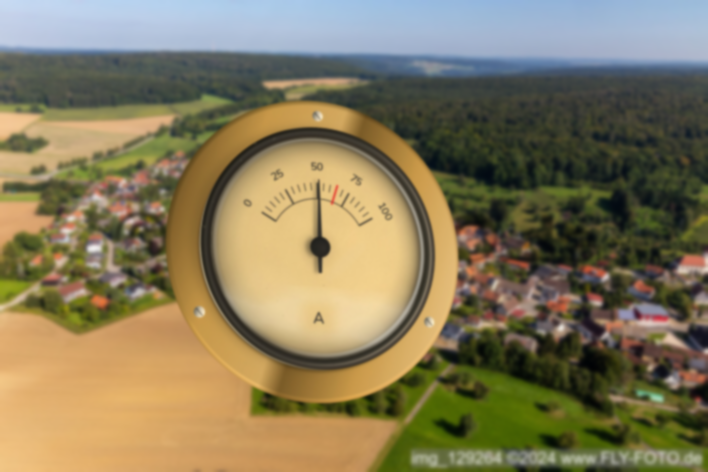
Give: 50 A
